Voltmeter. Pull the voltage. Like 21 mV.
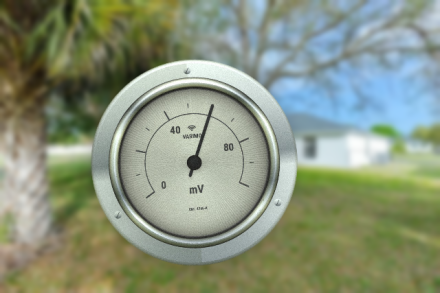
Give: 60 mV
